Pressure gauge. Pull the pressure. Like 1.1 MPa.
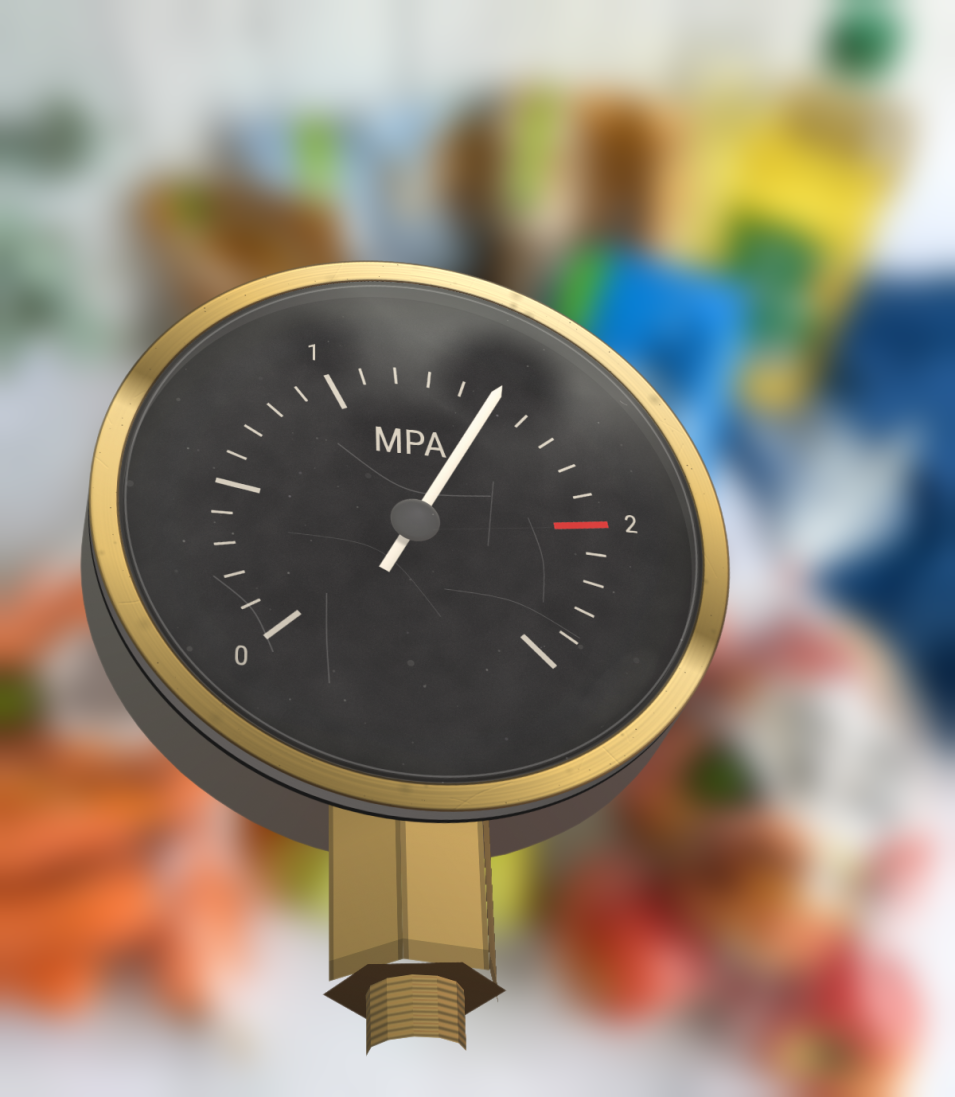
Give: 1.5 MPa
